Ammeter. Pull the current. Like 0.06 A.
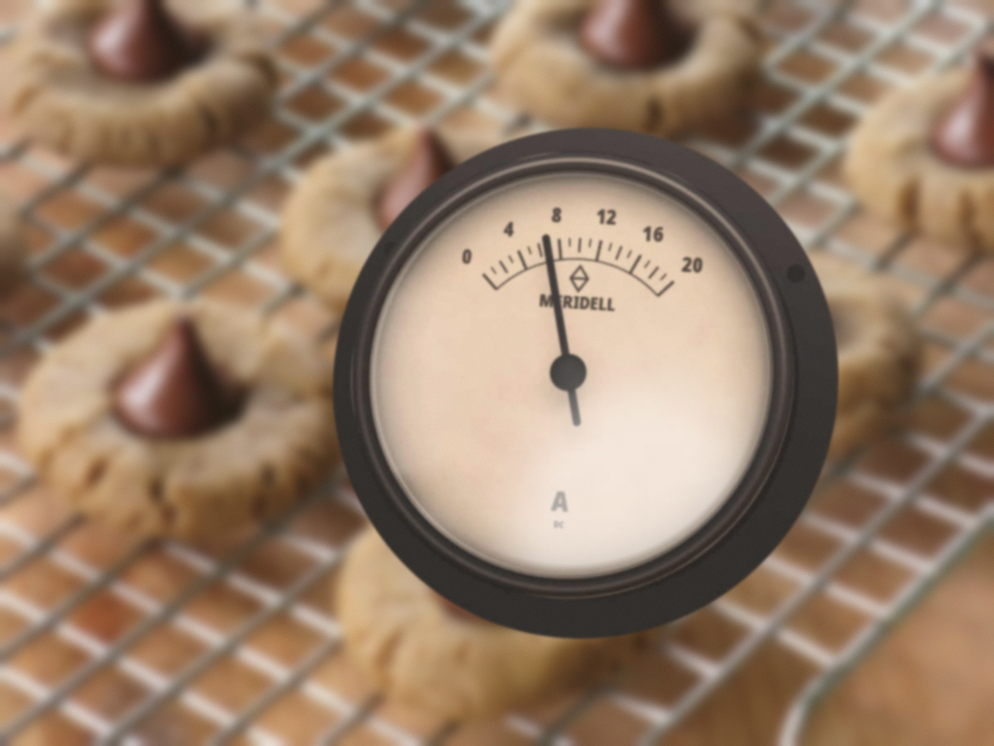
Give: 7 A
